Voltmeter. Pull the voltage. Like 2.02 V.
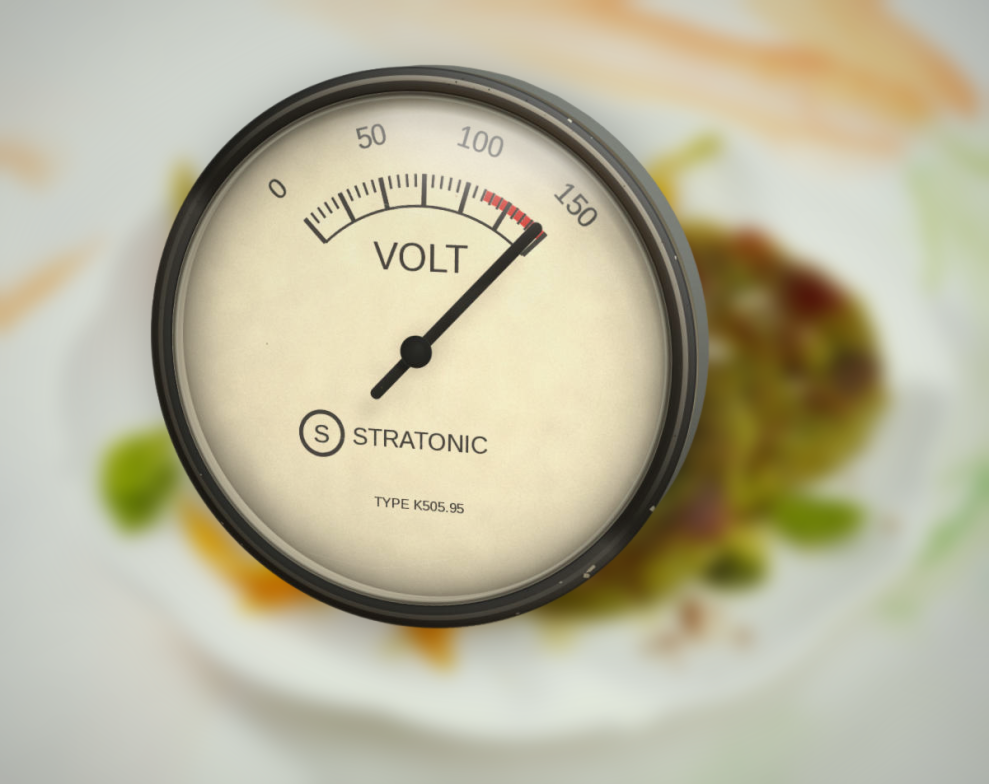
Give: 145 V
